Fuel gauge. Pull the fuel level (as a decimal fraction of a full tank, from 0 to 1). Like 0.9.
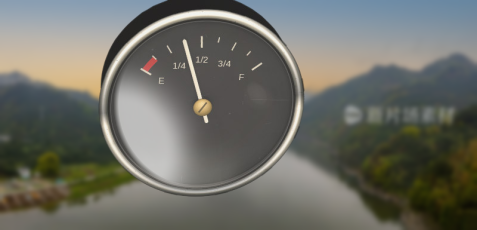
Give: 0.375
